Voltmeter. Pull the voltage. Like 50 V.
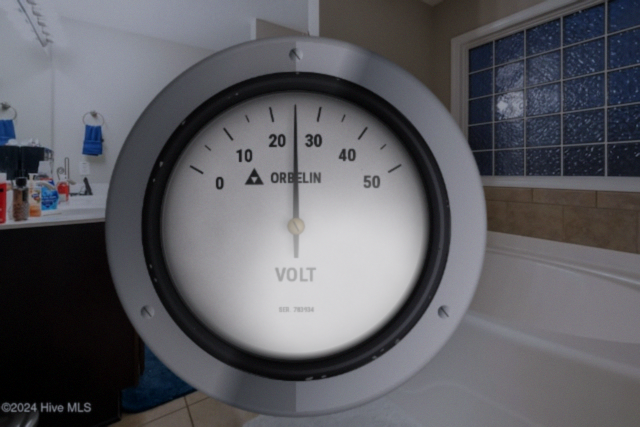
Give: 25 V
